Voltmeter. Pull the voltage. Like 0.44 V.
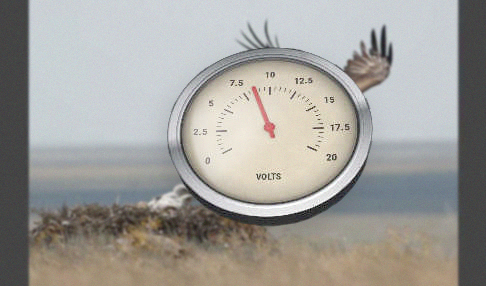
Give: 8.5 V
